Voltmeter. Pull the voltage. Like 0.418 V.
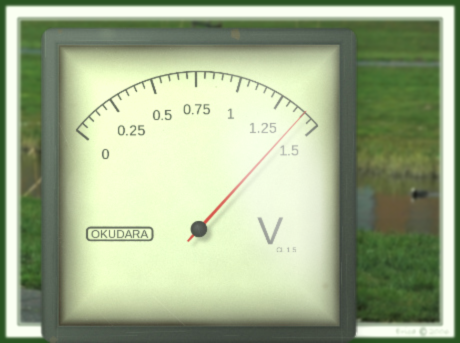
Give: 1.4 V
